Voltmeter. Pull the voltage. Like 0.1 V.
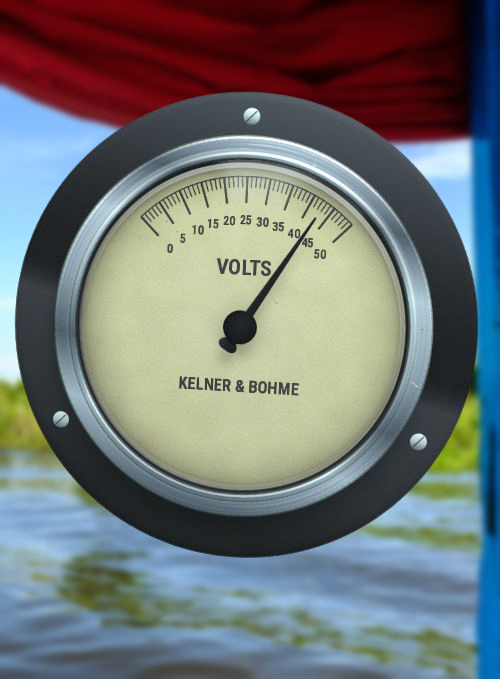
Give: 43 V
